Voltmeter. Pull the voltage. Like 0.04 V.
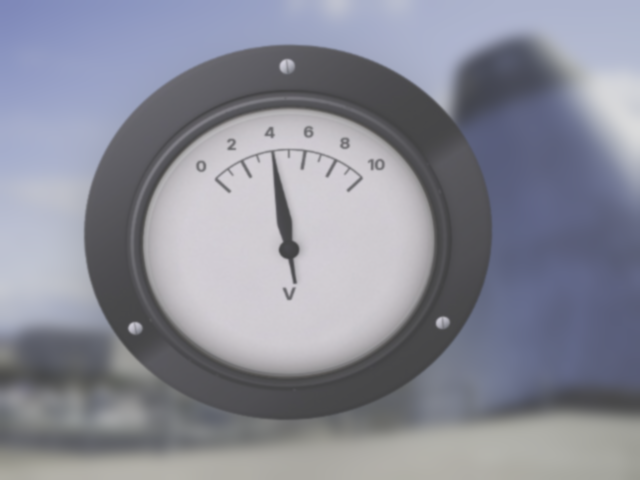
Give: 4 V
